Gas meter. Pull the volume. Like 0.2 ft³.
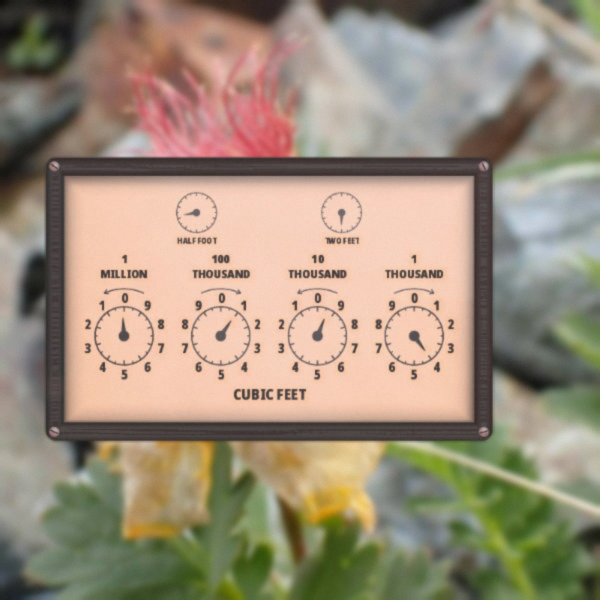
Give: 9400 ft³
